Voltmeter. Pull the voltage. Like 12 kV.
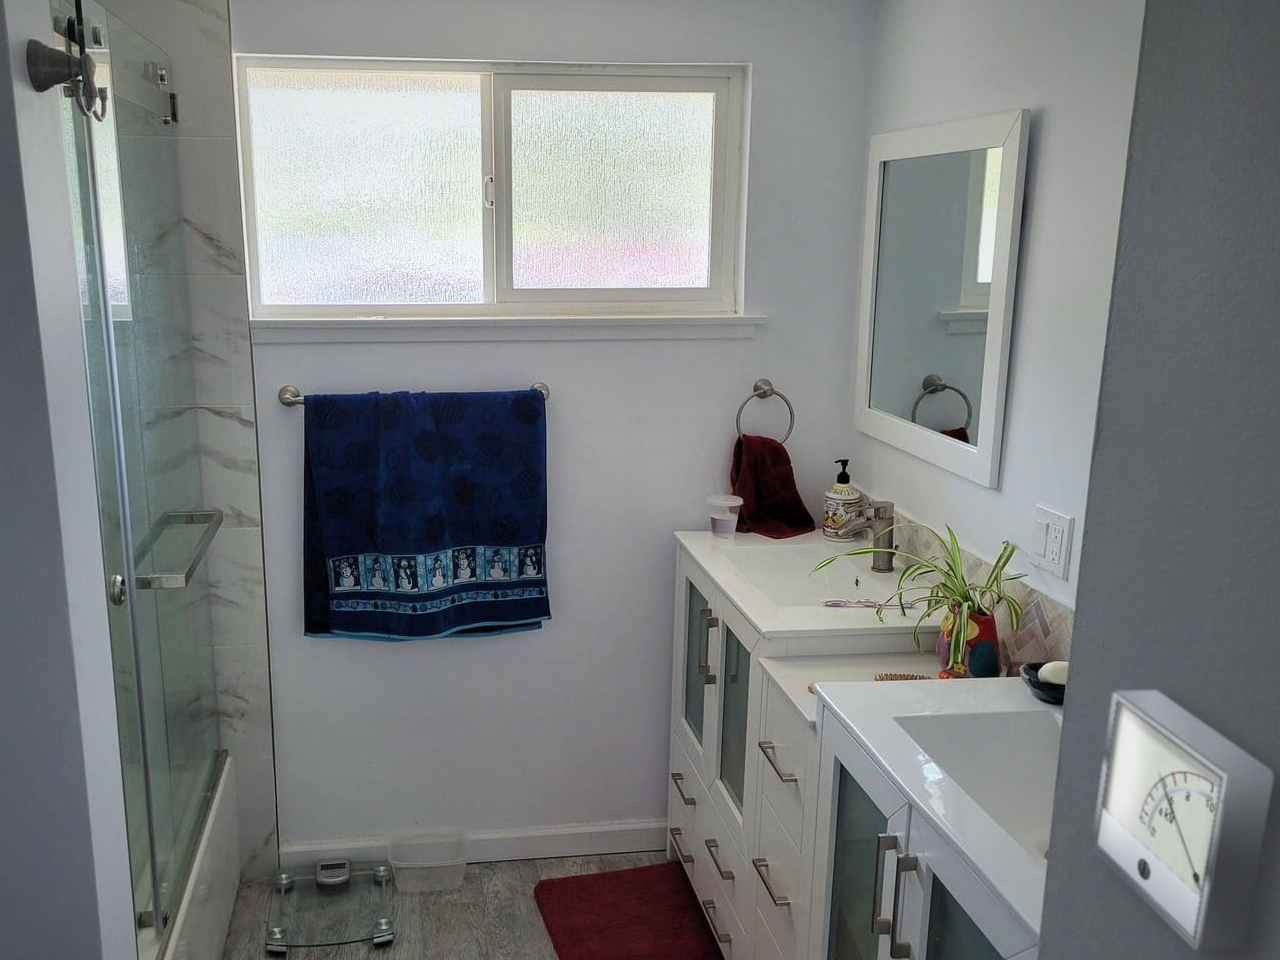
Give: 6 kV
